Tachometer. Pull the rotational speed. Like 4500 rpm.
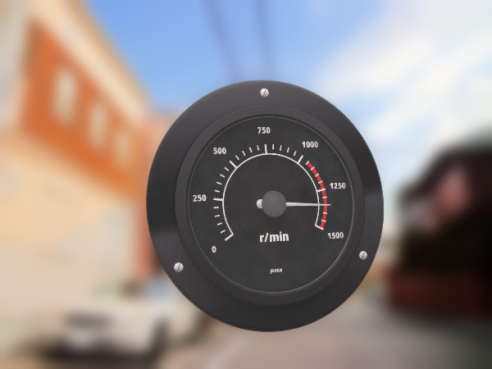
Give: 1350 rpm
